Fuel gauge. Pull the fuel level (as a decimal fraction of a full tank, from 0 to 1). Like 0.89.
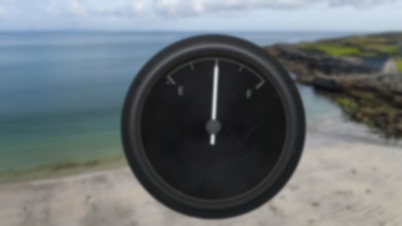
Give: 0.5
